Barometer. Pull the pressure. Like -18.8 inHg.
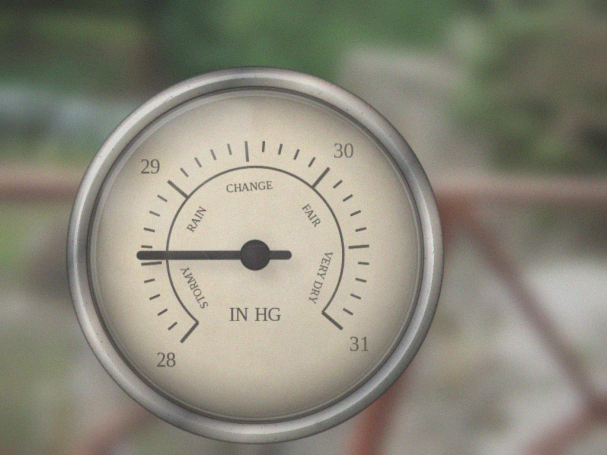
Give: 28.55 inHg
